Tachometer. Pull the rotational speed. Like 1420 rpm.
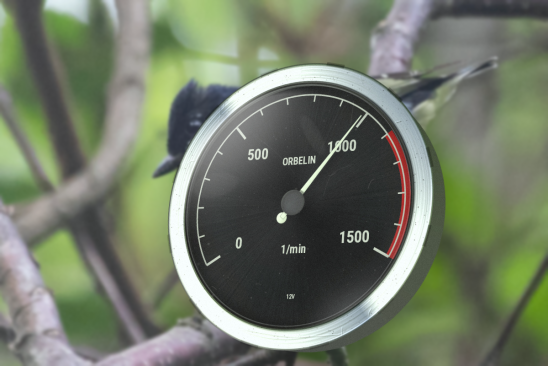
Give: 1000 rpm
